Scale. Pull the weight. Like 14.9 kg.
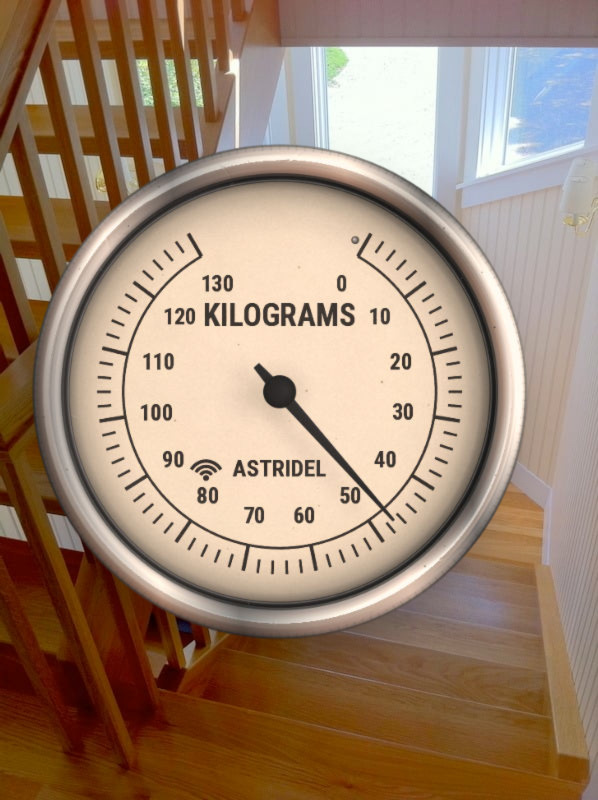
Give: 47 kg
